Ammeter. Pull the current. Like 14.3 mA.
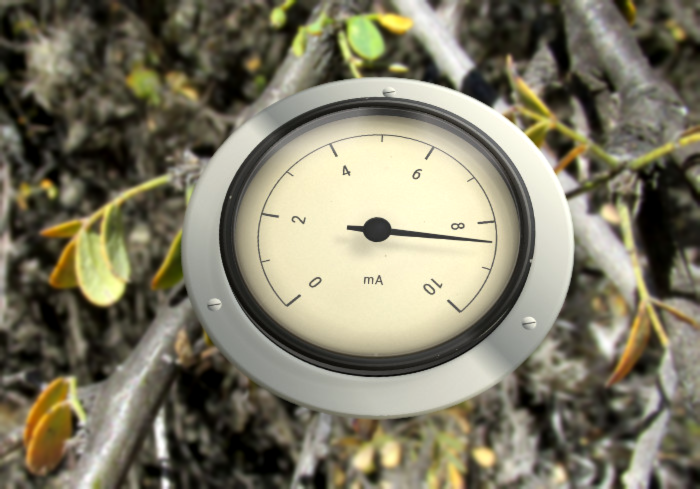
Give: 8.5 mA
